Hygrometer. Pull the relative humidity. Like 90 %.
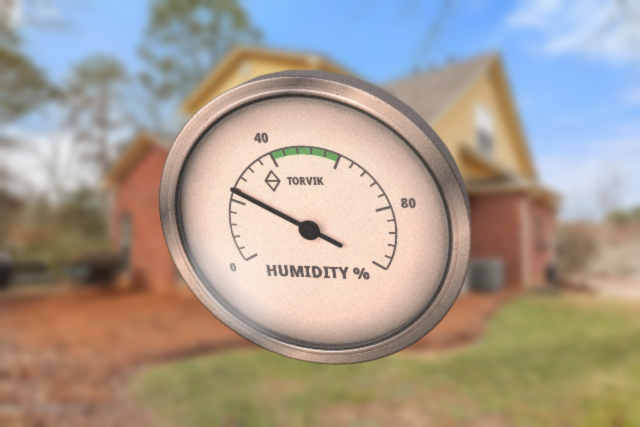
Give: 24 %
